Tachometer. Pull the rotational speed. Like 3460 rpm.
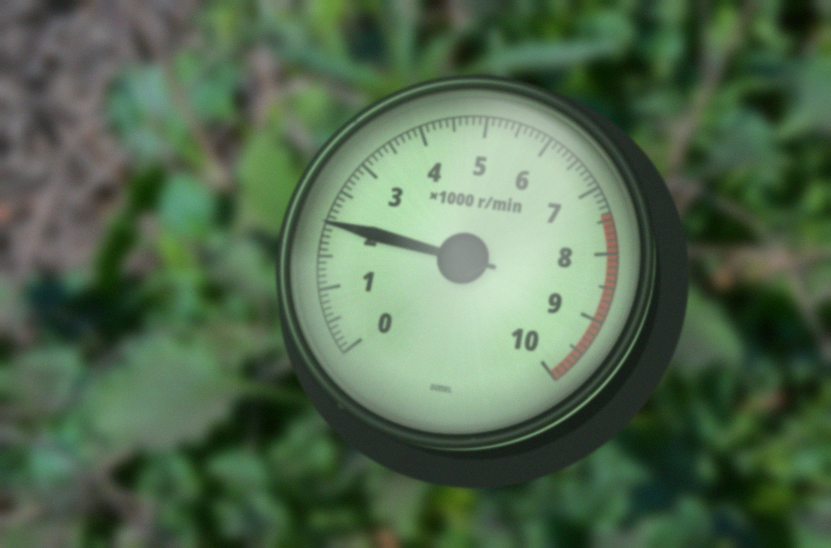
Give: 2000 rpm
